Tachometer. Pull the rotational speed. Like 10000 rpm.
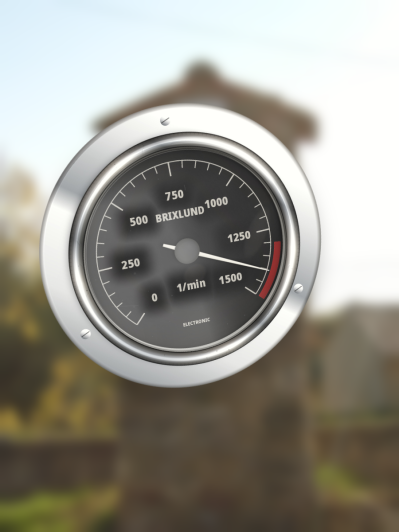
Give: 1400 rpm
